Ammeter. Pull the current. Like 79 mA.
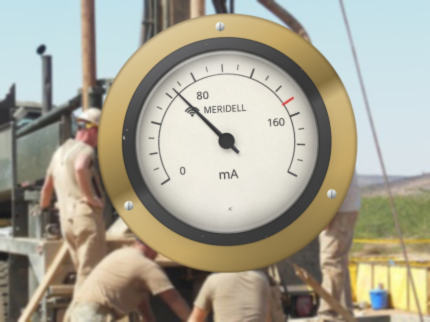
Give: 65 mA
